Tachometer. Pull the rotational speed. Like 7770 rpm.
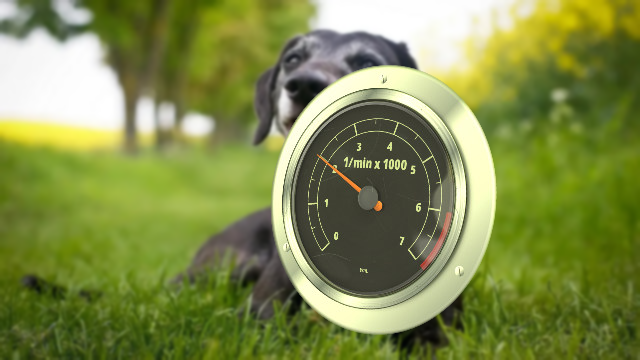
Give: 2000 rpm
